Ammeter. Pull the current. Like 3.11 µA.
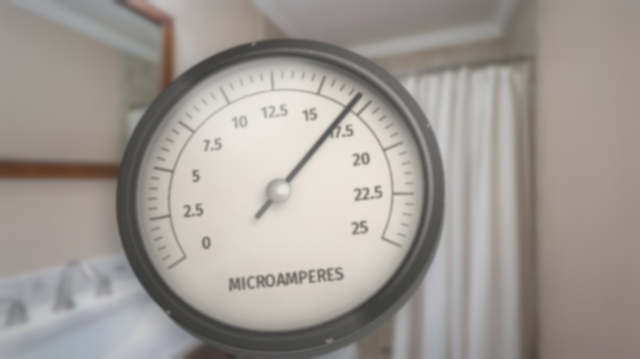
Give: 17 µA
